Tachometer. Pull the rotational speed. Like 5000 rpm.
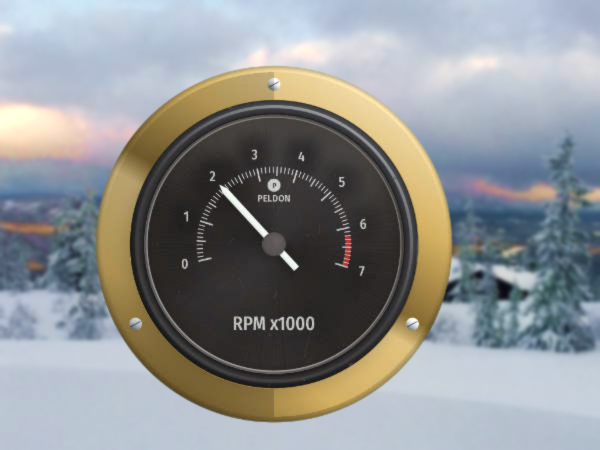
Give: 2000 rpm
